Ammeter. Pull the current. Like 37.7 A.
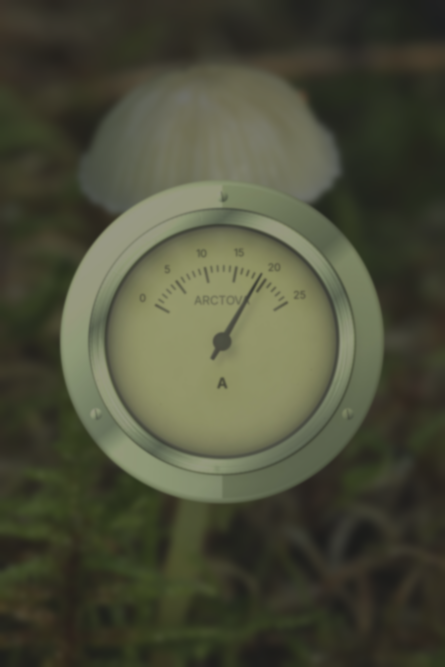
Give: 19 A
